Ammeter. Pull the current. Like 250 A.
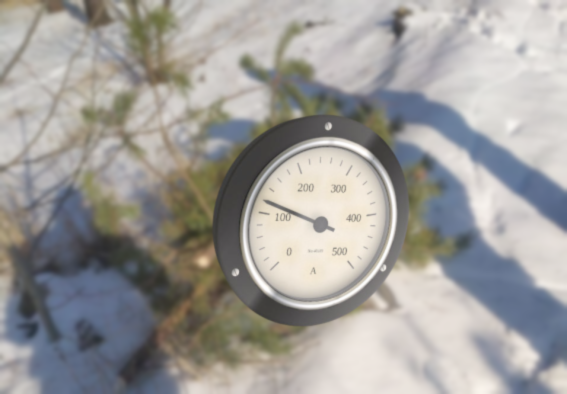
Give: 120 A
